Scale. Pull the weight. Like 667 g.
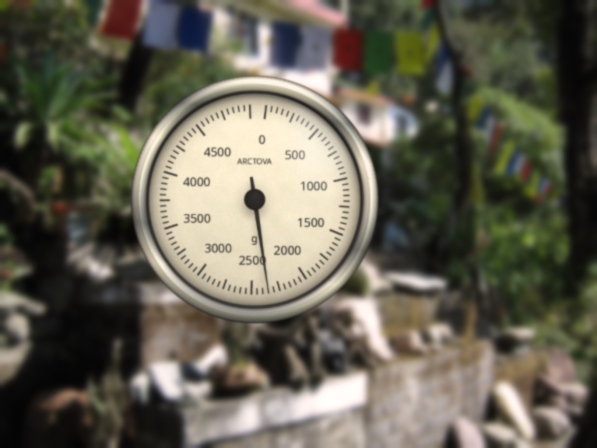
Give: 2350 g
